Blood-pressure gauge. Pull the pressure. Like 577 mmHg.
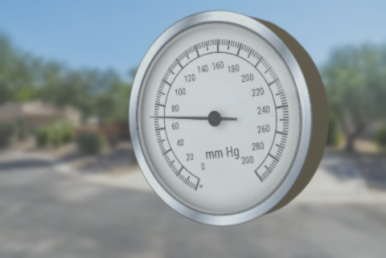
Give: 70 mmHg
